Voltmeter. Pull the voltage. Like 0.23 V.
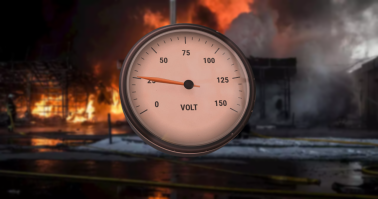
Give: 25 V
